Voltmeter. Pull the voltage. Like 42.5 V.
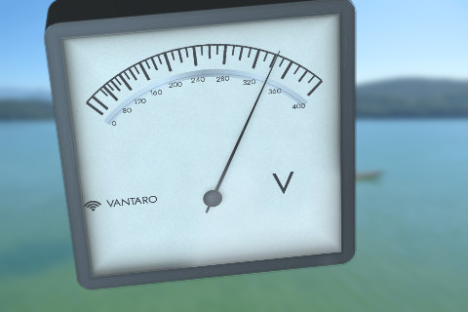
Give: 340 V
